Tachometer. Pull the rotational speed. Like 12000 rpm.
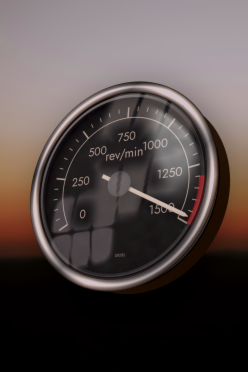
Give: 1475 rpm
